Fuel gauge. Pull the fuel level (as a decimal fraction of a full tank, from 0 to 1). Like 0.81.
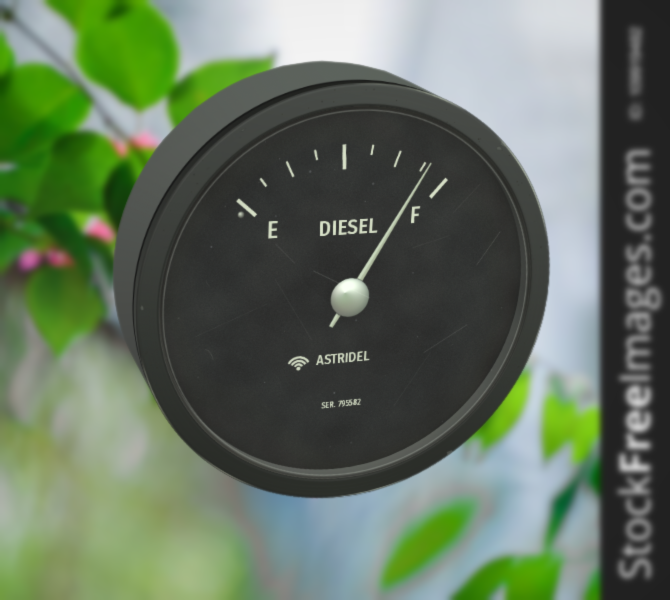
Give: 0.875
